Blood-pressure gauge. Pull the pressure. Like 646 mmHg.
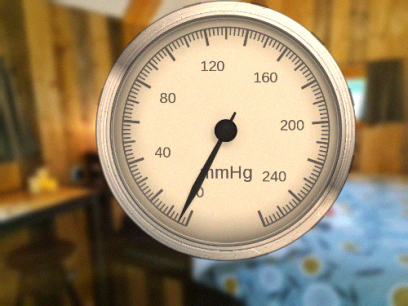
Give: 4 mmHg
